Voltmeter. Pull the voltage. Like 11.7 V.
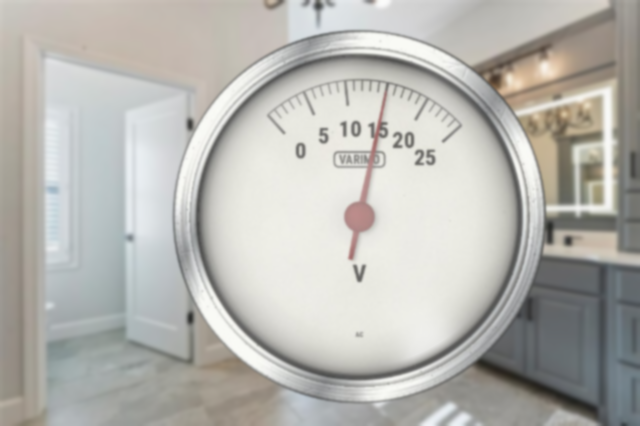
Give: 15 V
